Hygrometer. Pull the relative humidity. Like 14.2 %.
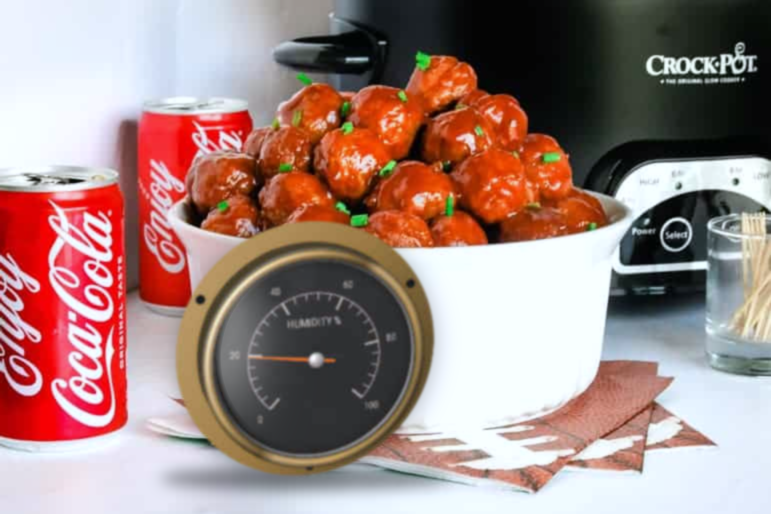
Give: 20 %
